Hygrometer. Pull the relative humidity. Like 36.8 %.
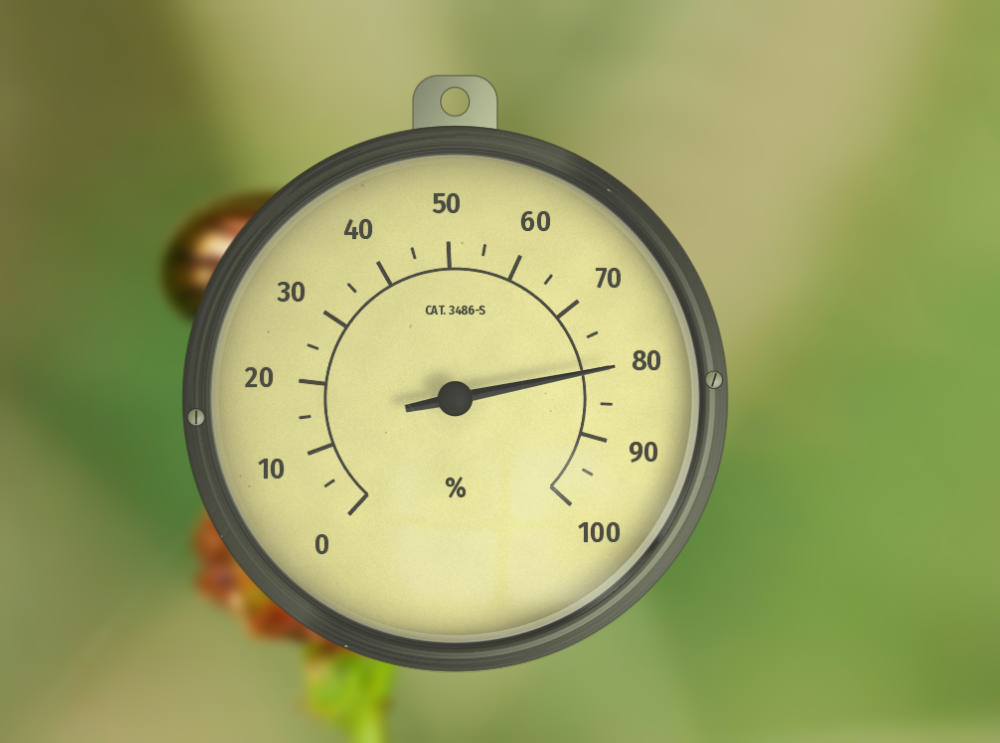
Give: 80 %
